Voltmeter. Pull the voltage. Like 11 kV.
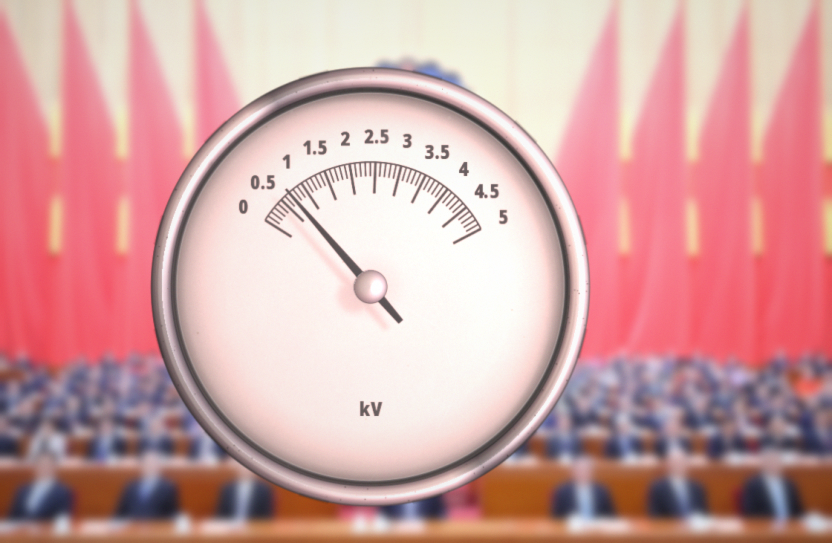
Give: 0.7 kV
